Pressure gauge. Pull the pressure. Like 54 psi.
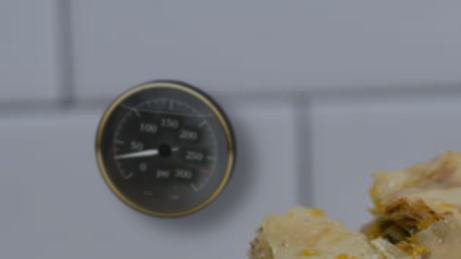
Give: 30 psi
